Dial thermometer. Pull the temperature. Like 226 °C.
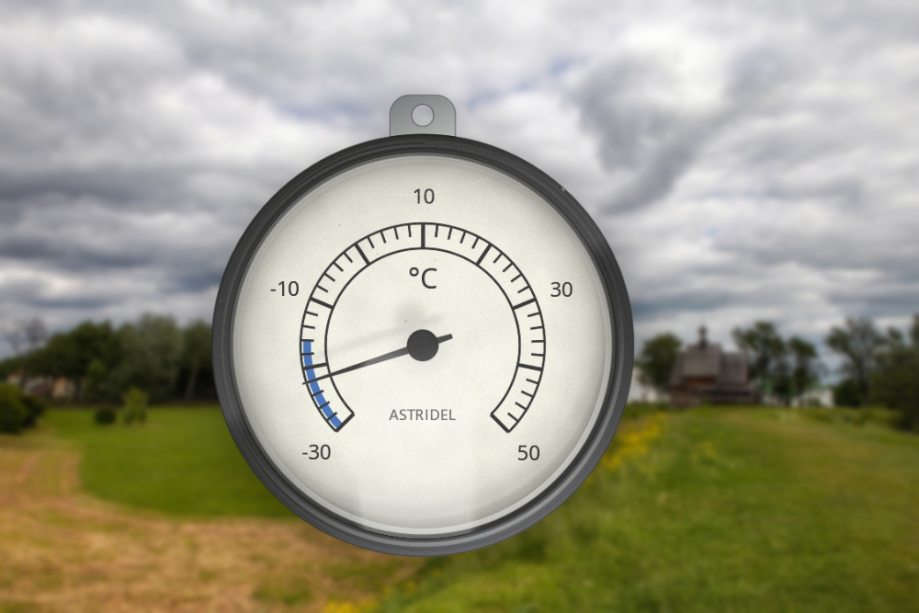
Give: -22 °C
